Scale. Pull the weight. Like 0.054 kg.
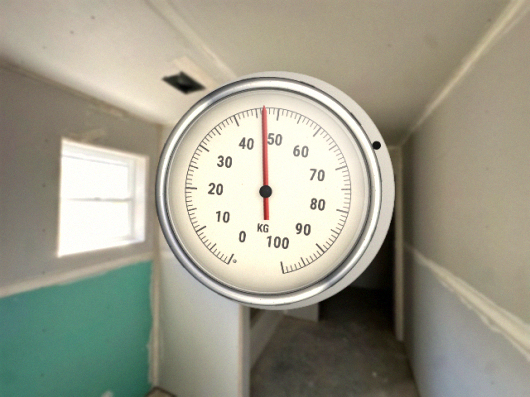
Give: 47 kg
